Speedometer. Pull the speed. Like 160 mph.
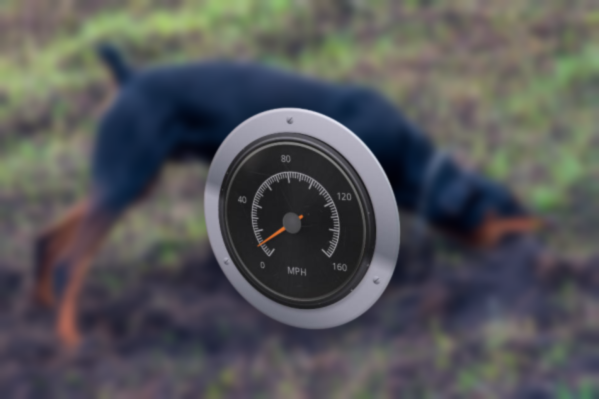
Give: 10 mph
